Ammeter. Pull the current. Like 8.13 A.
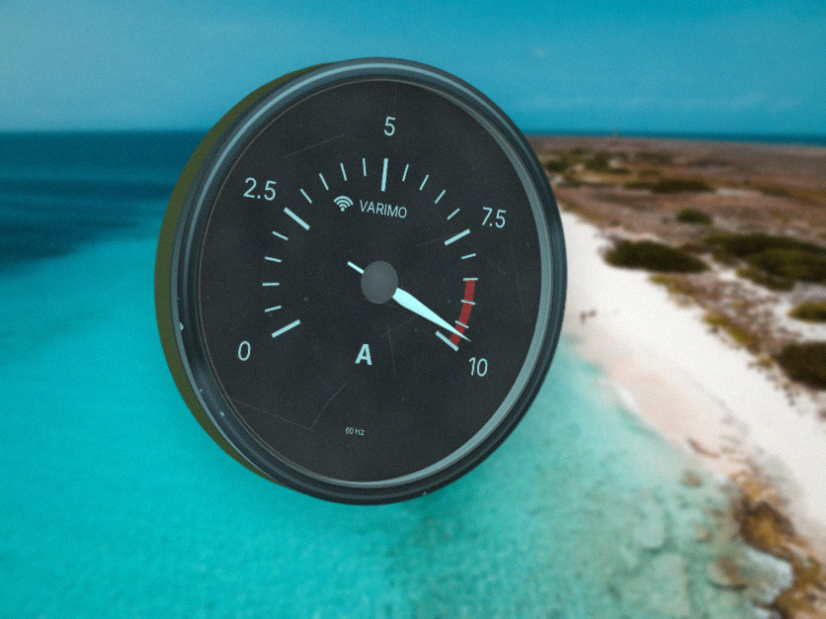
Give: 9.75 A
